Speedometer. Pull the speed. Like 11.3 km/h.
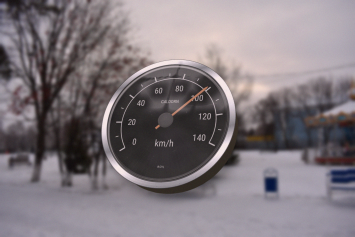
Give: 100 km/h
